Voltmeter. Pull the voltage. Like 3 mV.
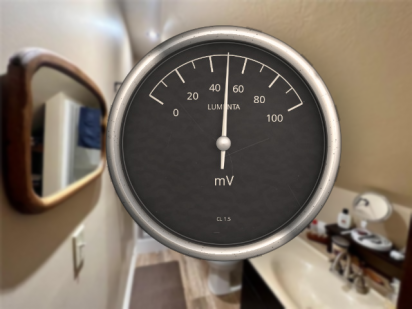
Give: 50 mV
